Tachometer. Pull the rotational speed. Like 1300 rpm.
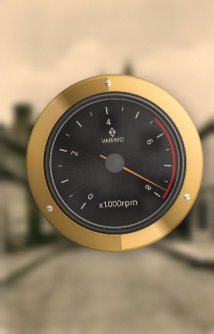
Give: 7750 rpm
